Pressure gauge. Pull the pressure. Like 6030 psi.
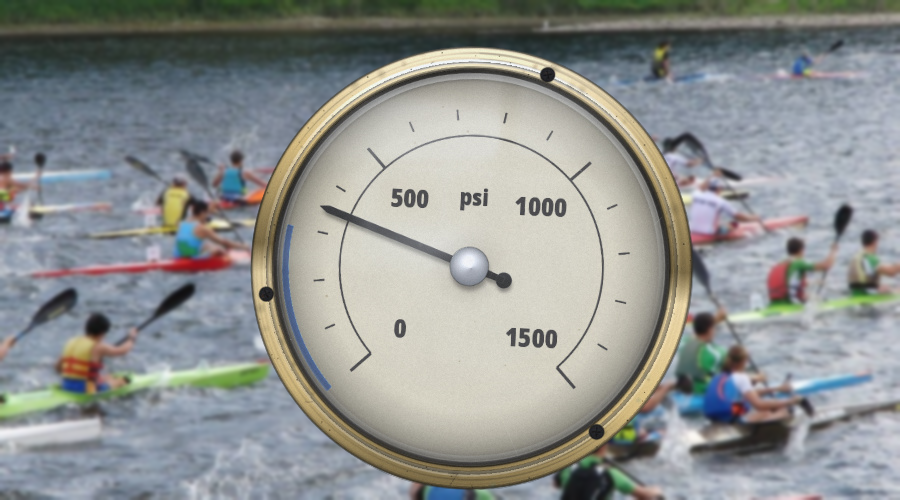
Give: 350 psi
